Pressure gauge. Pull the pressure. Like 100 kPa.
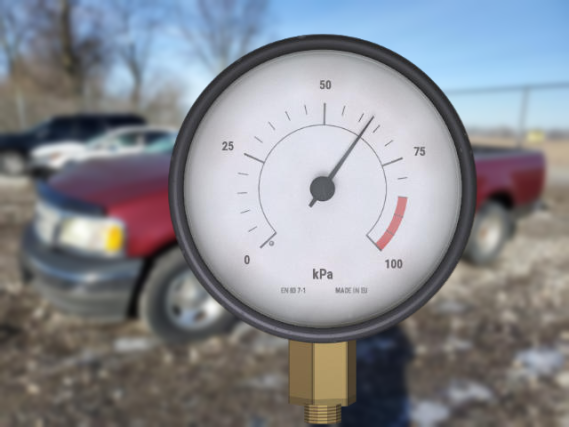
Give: 62.5 kPa
